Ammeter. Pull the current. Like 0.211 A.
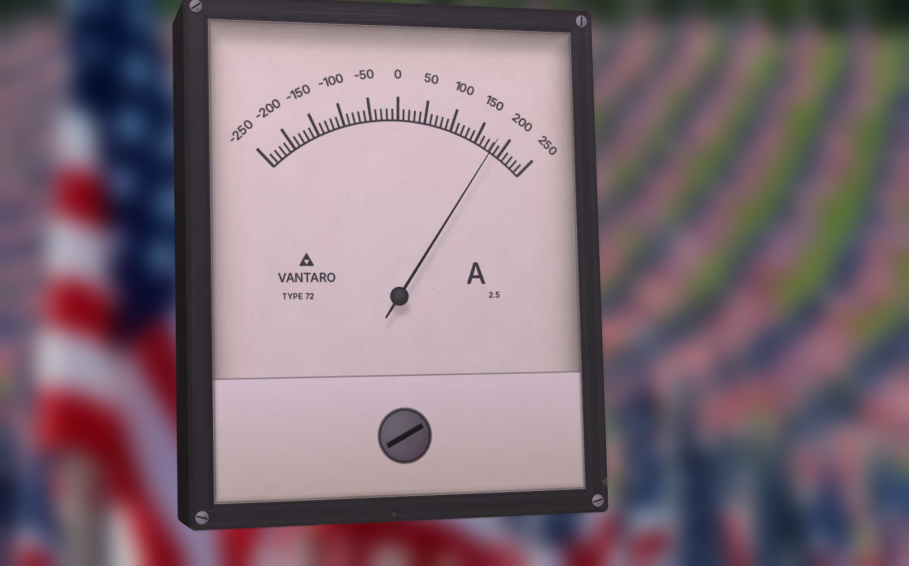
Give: 180 A
